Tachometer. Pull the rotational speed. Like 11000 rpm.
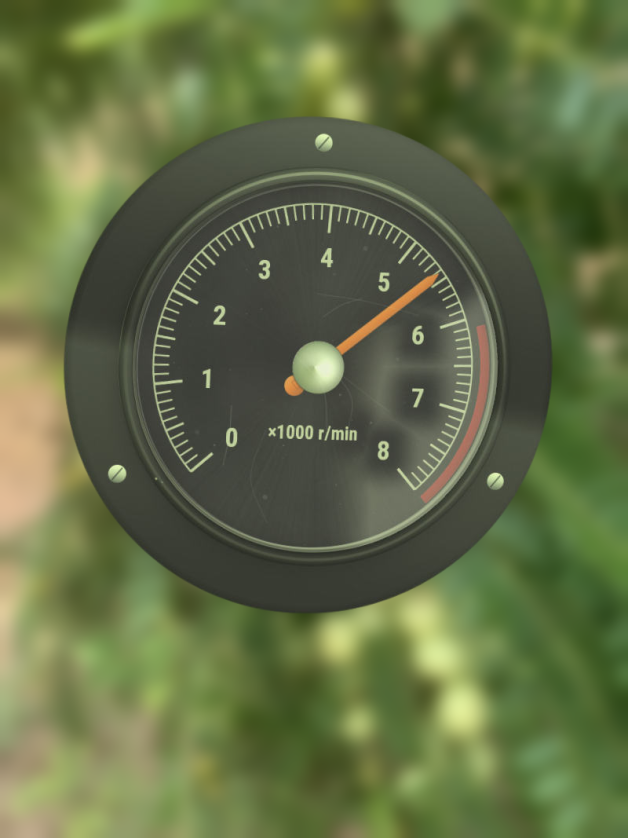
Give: 5400 rpm
